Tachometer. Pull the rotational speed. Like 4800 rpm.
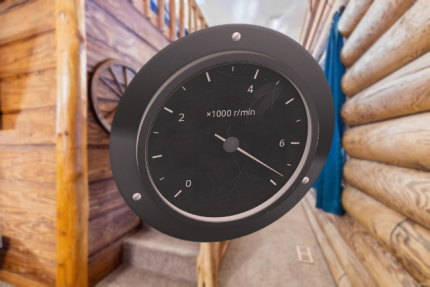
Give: 6750 rpm
